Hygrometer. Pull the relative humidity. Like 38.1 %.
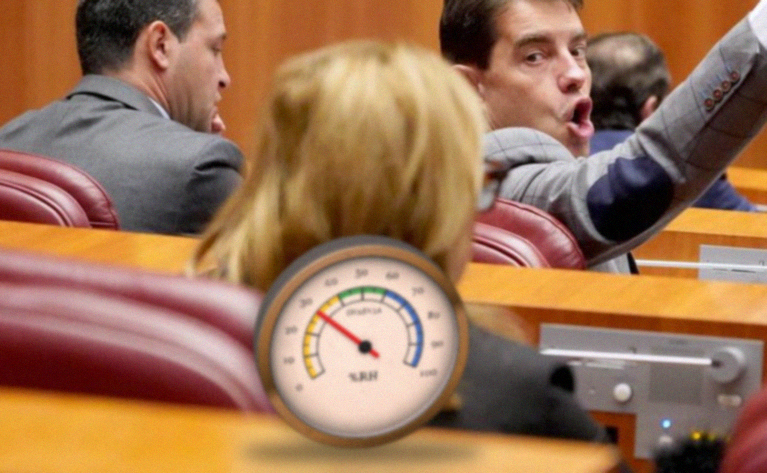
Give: 30 %
